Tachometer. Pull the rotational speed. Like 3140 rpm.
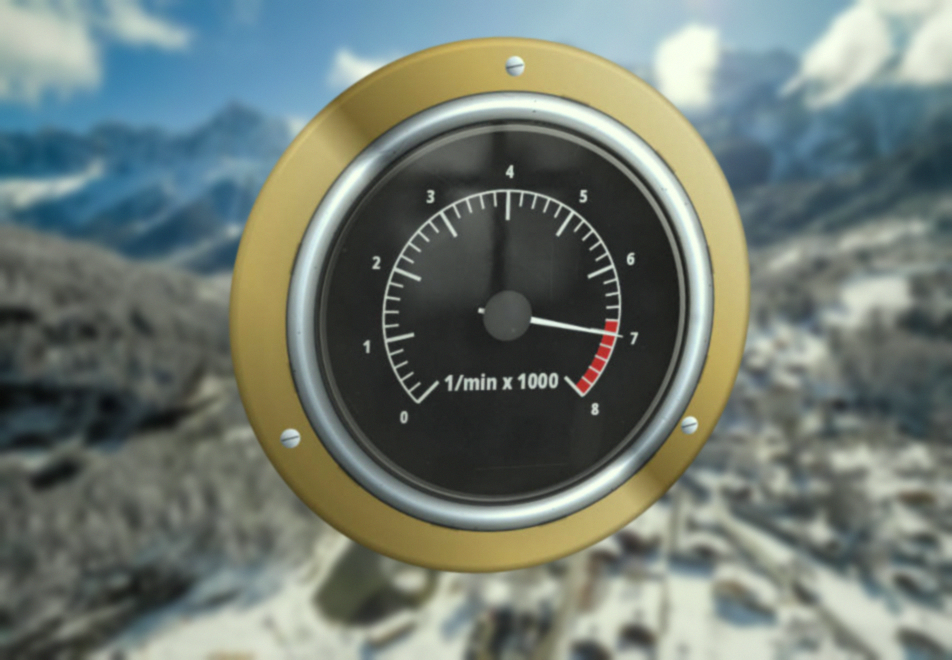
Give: 7000 rpm
